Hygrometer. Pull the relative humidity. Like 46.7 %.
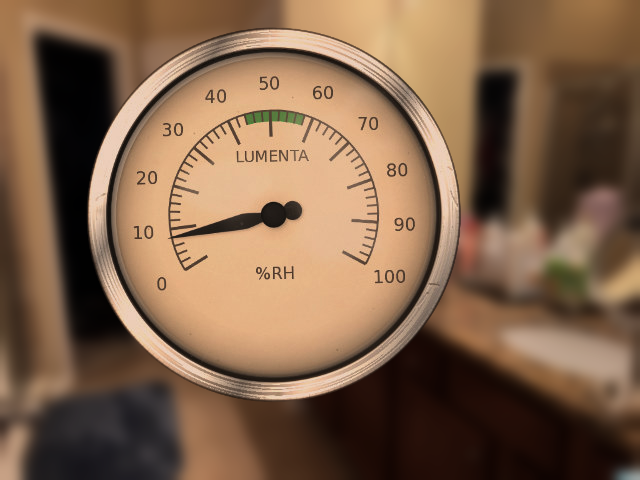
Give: 8 %
